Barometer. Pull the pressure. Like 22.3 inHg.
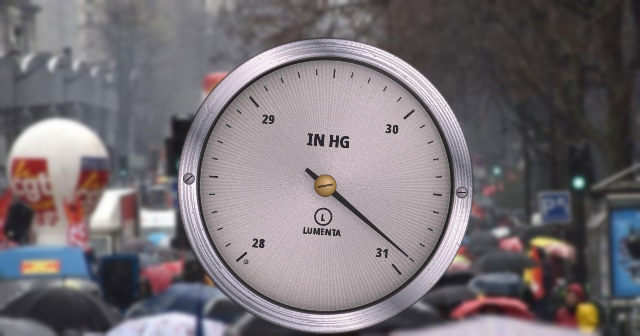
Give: 30.9 inHg
